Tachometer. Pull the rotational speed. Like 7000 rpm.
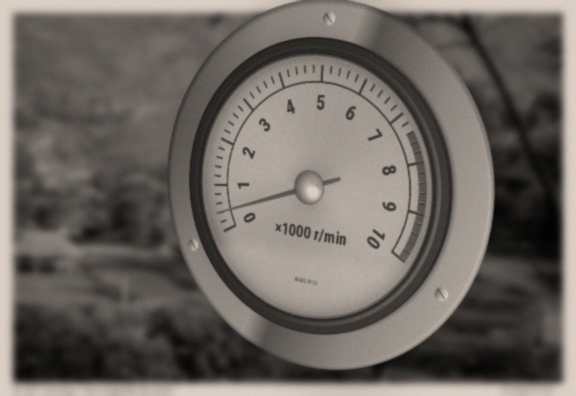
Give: 400 rpm
